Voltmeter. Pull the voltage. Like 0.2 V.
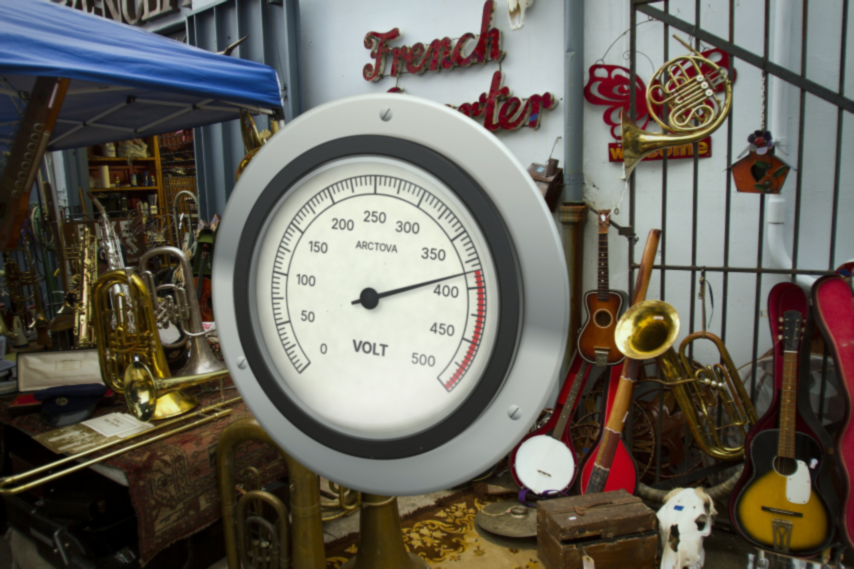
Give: 385 V
